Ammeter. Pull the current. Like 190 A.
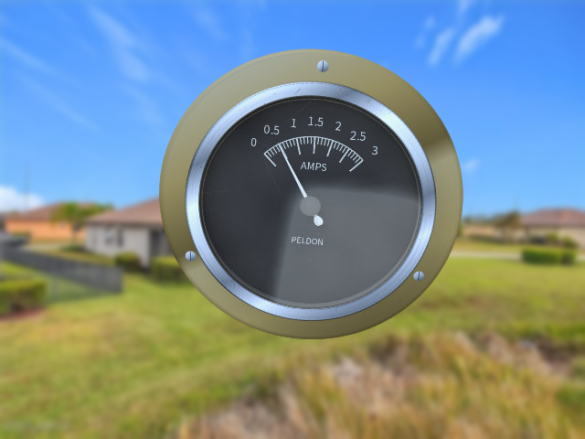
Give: 0.5 A
